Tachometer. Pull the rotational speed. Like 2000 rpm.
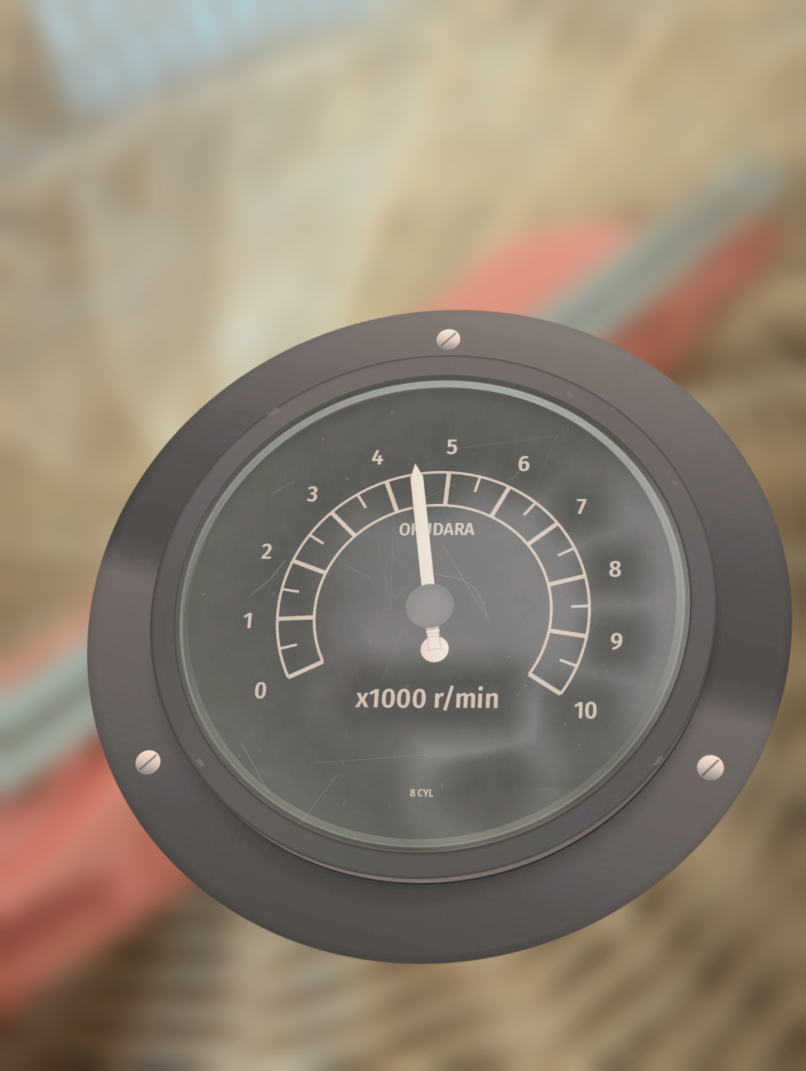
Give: 4500 rpm
